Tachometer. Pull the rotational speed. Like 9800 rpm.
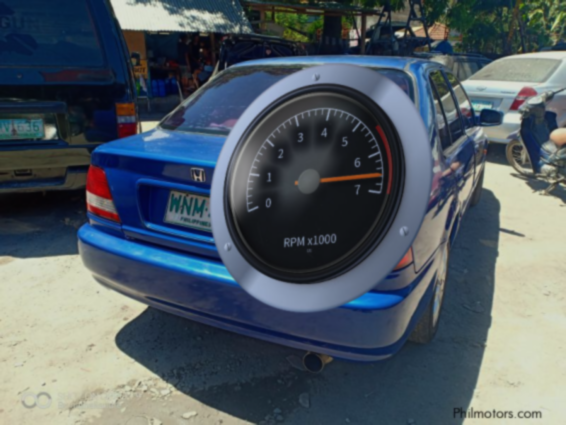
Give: 6600 rpm
